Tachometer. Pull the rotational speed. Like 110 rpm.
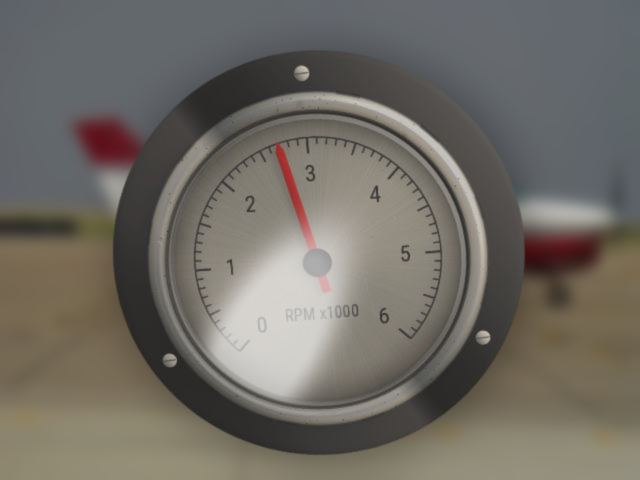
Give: 2700 rpm
